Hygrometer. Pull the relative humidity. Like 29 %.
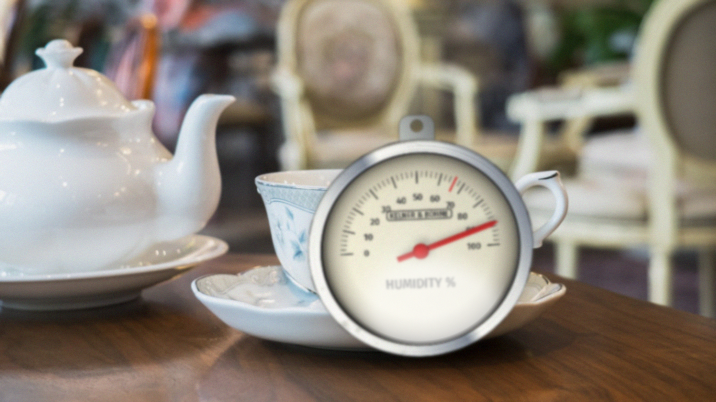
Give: 90 %
